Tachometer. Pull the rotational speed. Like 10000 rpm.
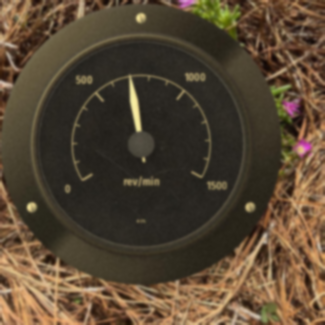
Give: 700 rpm
